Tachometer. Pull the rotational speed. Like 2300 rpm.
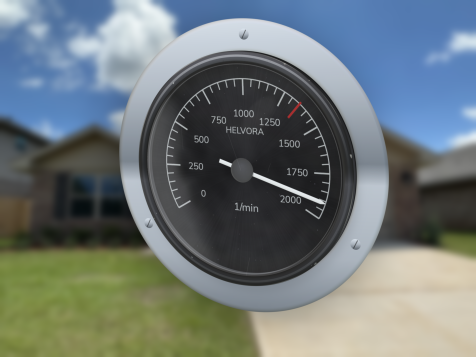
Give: 1900 rpm
